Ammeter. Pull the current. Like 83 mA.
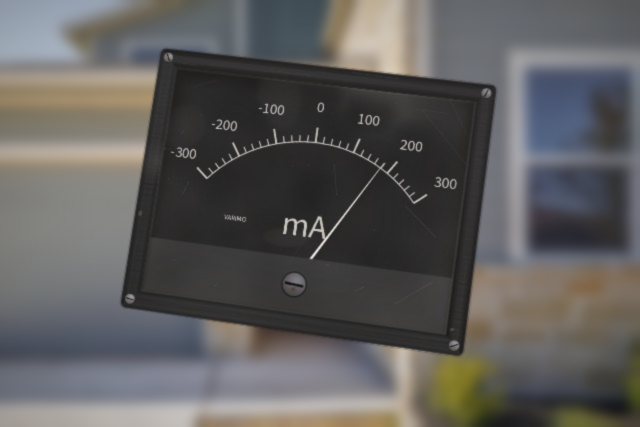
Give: 180 mA
